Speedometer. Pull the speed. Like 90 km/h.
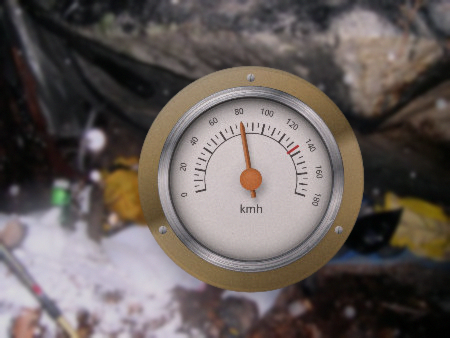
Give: 80 km/h
